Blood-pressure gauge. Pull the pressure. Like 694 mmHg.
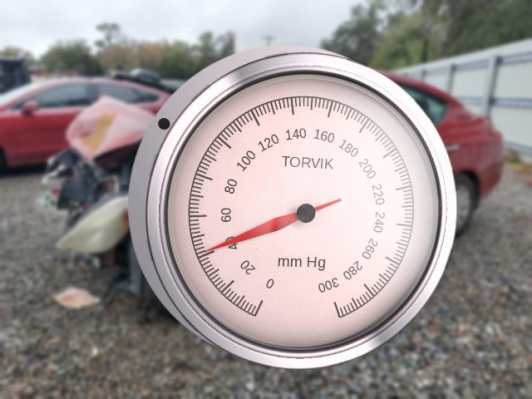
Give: 42 mmHg
